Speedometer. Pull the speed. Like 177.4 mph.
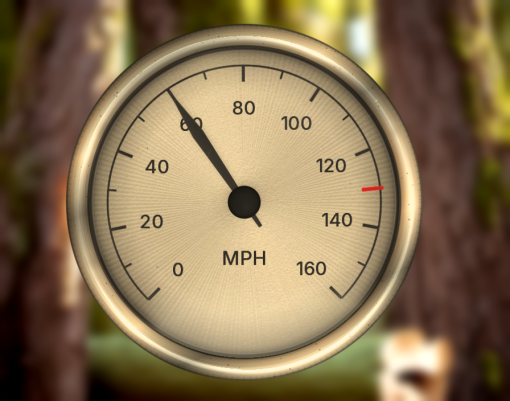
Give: 60 mph
